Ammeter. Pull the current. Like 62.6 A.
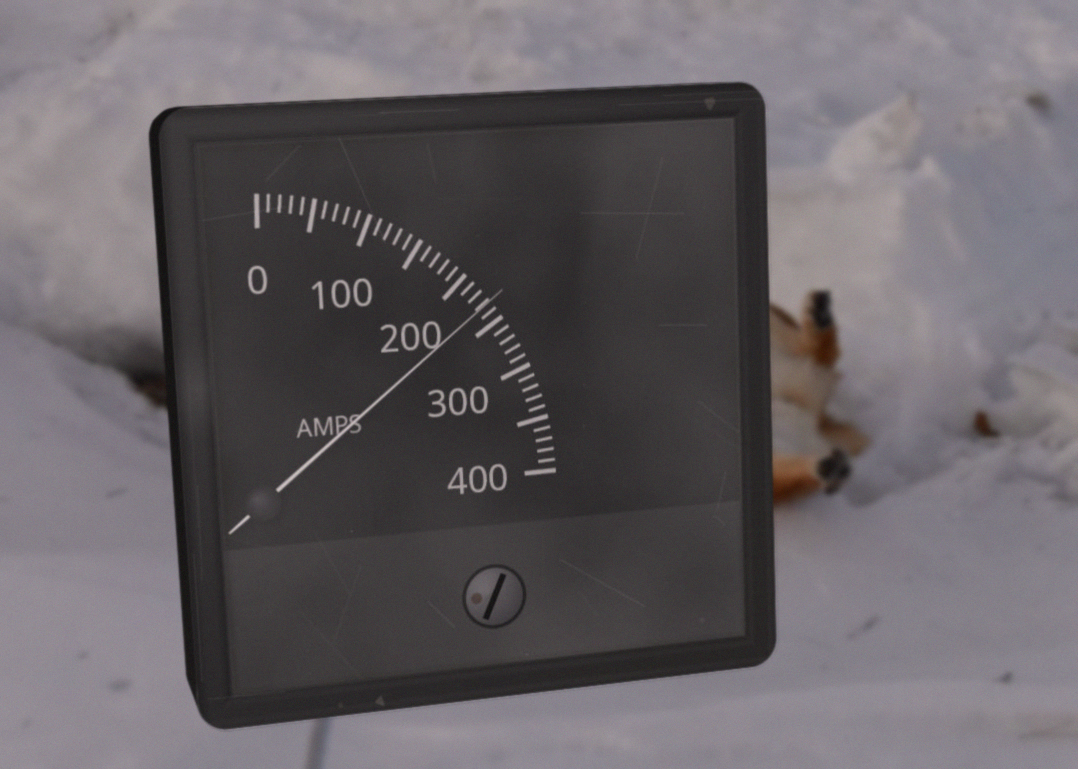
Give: 230 A
